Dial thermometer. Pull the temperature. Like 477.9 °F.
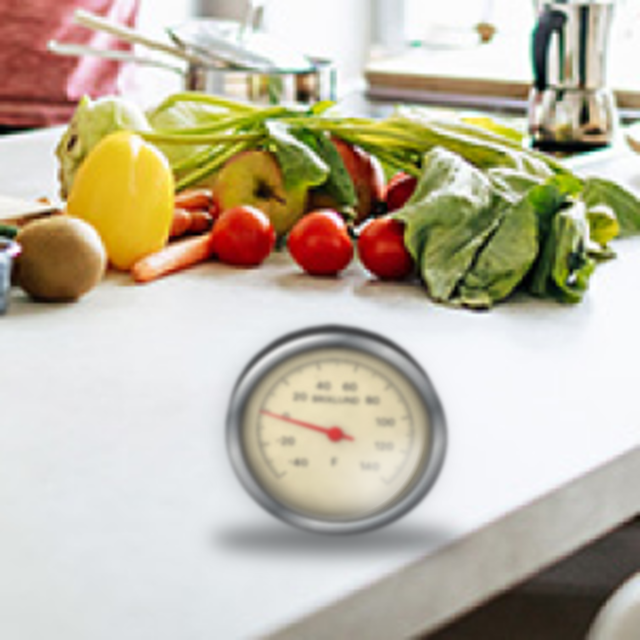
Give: 0 °F
